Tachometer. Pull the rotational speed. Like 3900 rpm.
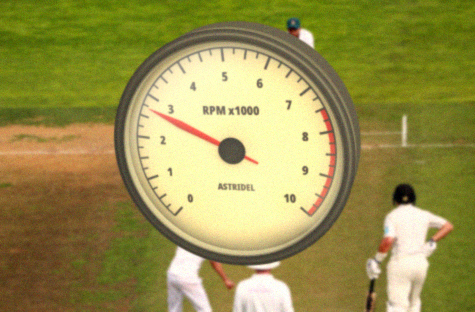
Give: 2750 rpm
